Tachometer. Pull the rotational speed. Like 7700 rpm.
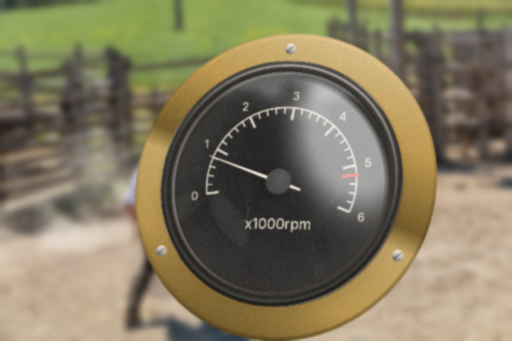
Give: 800 rpm
